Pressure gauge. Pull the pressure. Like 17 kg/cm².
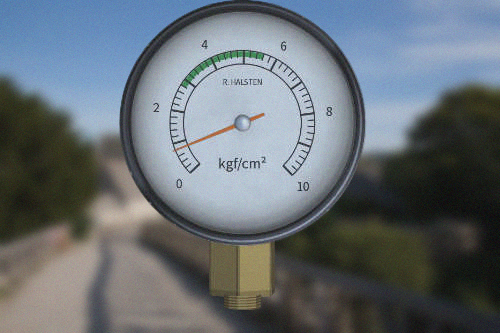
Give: 0.8 kg/cm²
